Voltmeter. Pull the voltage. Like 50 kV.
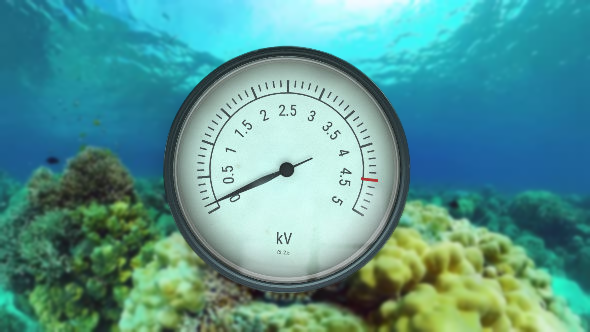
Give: 0.1 kV
